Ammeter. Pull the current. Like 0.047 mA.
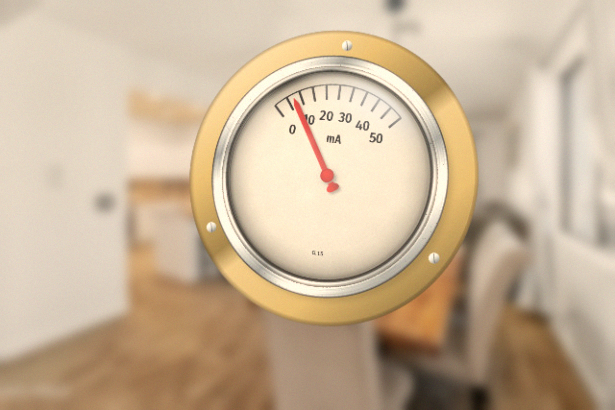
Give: 7.5 mA
